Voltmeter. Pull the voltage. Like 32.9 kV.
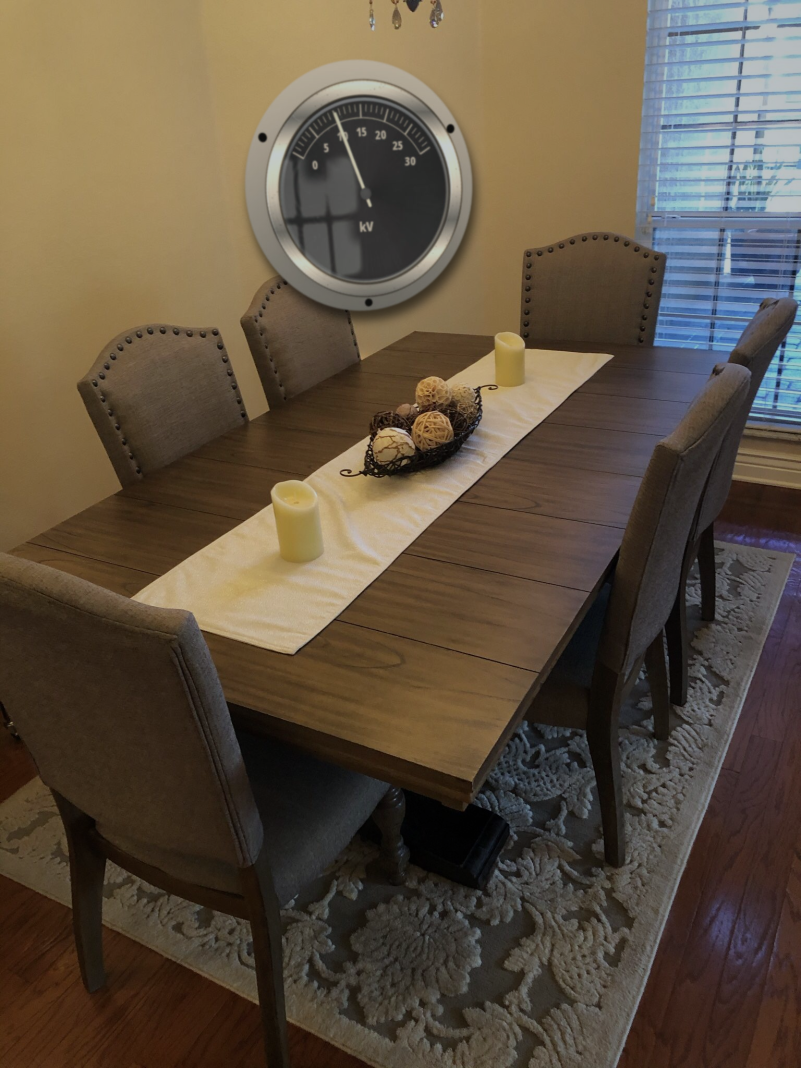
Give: 10 kV
